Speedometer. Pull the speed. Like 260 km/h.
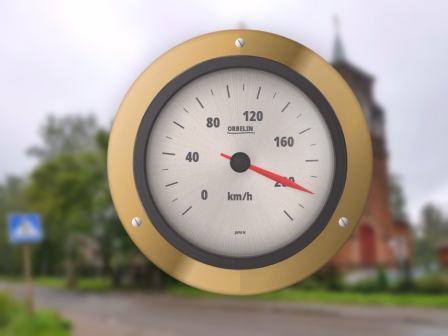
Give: 200 km/h
